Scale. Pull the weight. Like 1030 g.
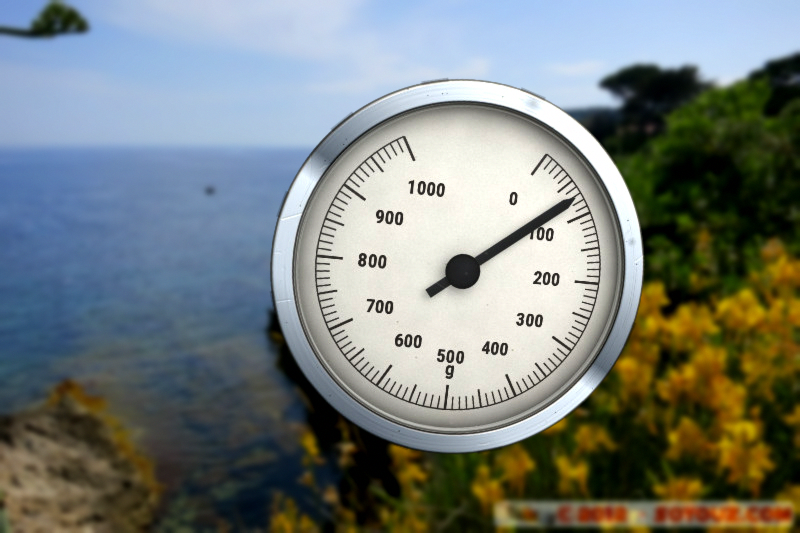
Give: 70 g
